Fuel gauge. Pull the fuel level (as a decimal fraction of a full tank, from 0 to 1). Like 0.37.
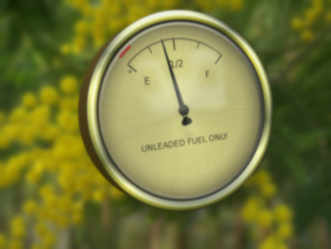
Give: 0.375
